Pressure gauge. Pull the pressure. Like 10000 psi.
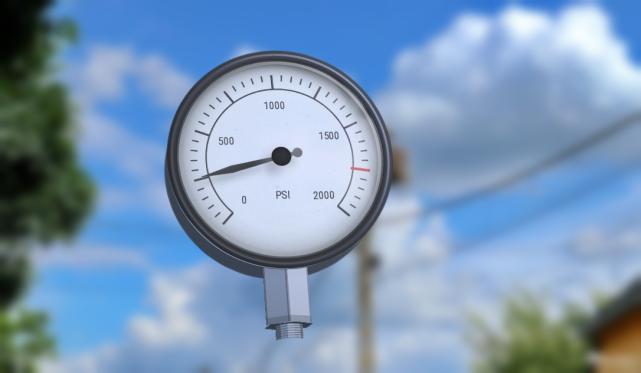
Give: 250 psi
